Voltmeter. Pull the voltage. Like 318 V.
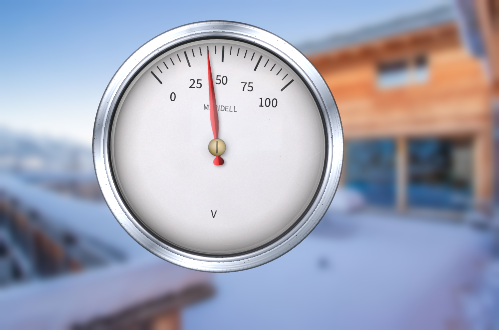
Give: 40 V
